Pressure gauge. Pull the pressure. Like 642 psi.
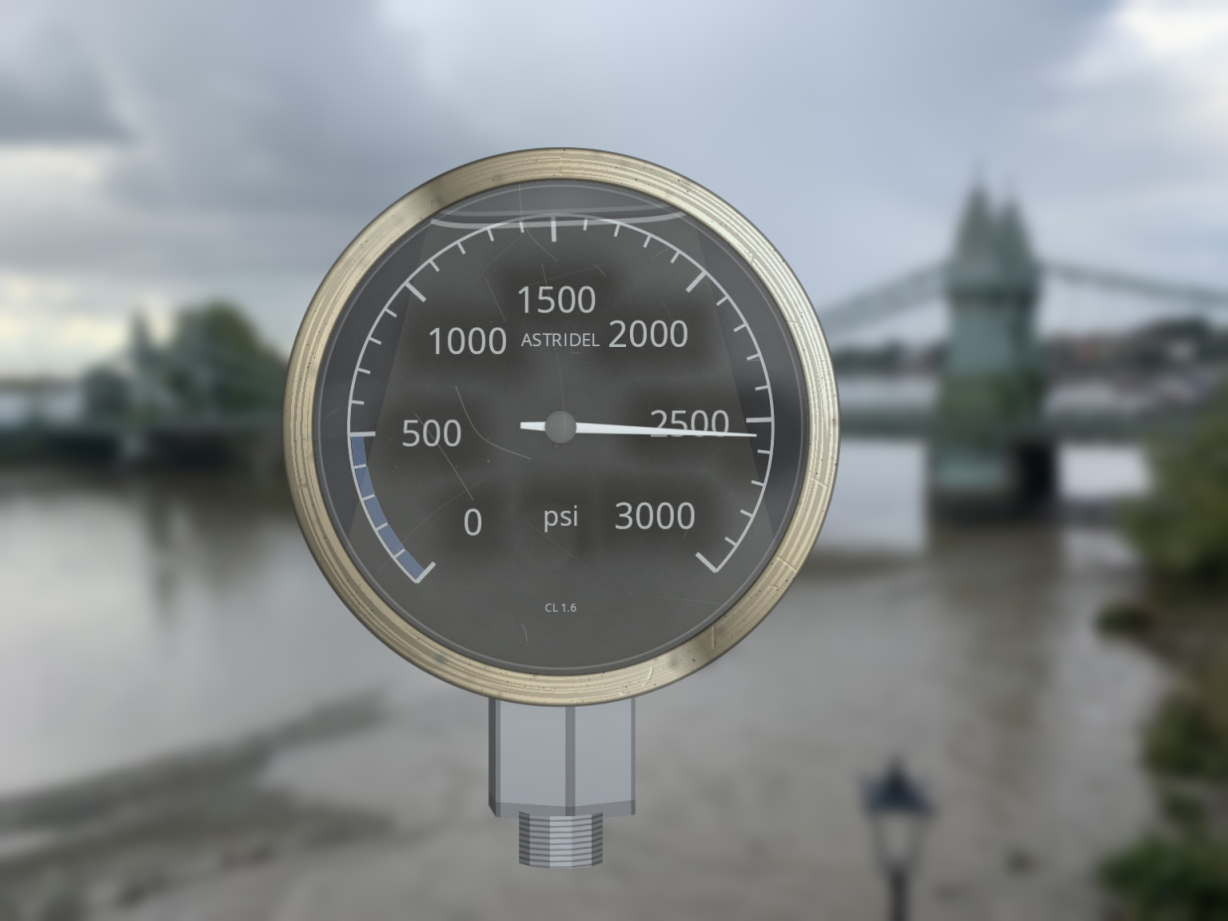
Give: 2550 psi
